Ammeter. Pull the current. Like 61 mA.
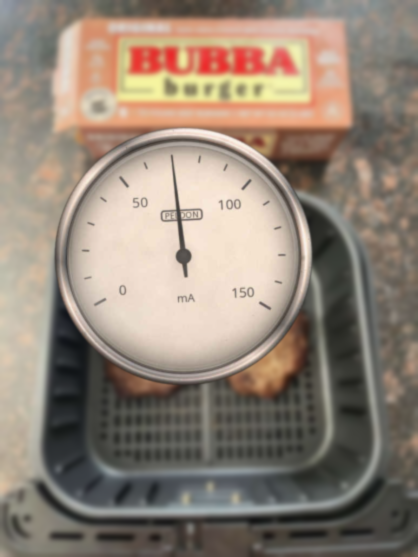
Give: 70 mA
